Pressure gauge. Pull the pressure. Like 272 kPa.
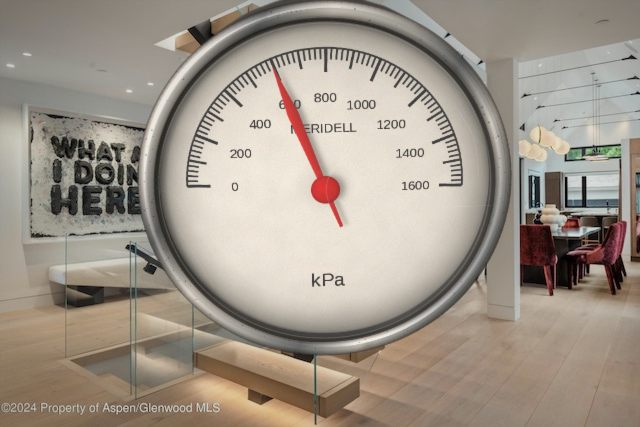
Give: 600 kPa
